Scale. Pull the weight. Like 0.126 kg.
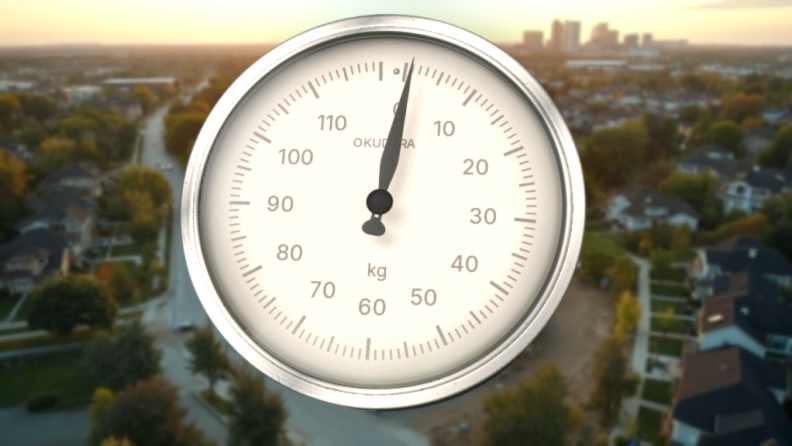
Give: 1 kg
